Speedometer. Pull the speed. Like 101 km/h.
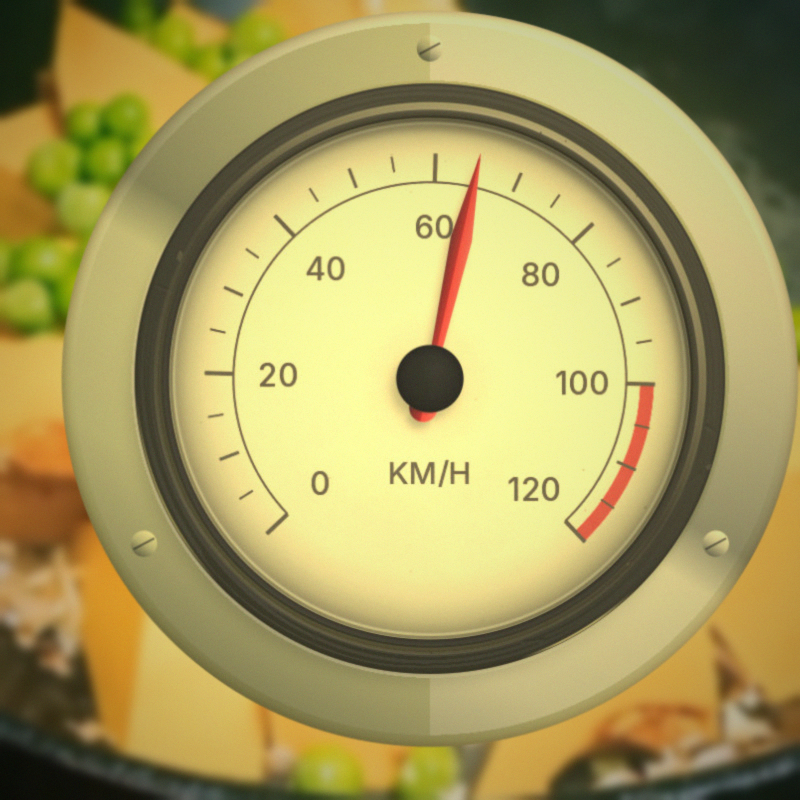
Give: 65 km/h
